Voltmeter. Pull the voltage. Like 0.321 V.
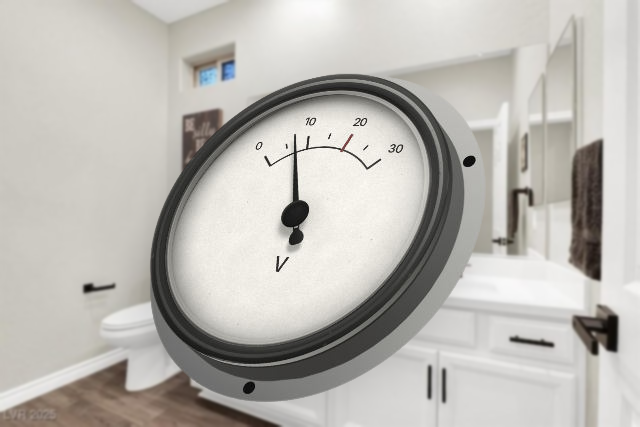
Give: 7.5 V
